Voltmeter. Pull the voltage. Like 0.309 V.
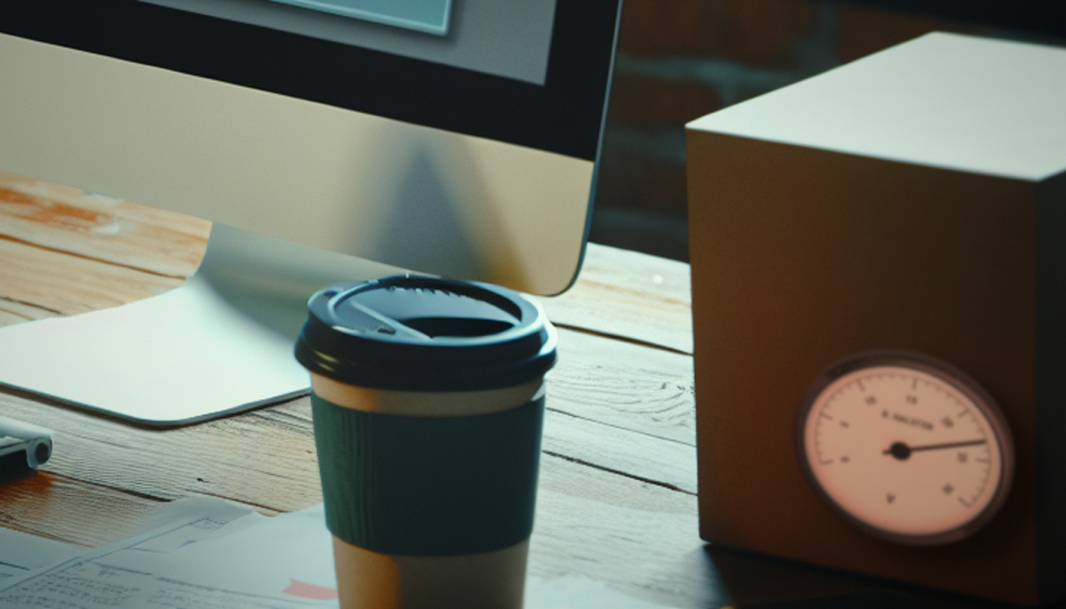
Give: 23 V
